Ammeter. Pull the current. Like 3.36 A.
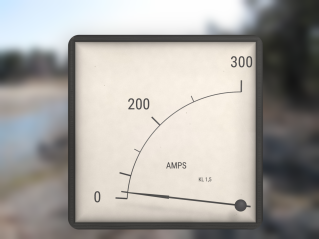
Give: 50 A
